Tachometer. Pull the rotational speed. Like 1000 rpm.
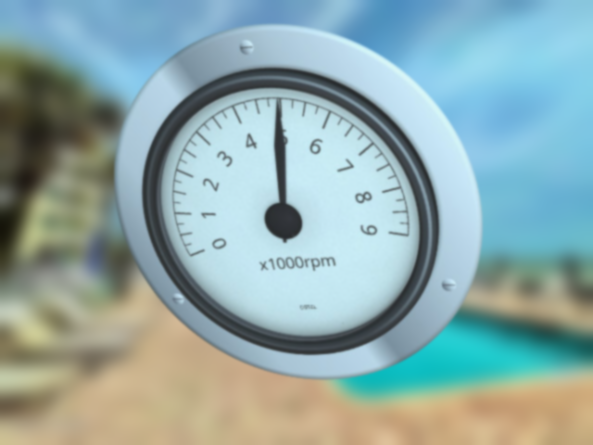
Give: 5000 rpm
